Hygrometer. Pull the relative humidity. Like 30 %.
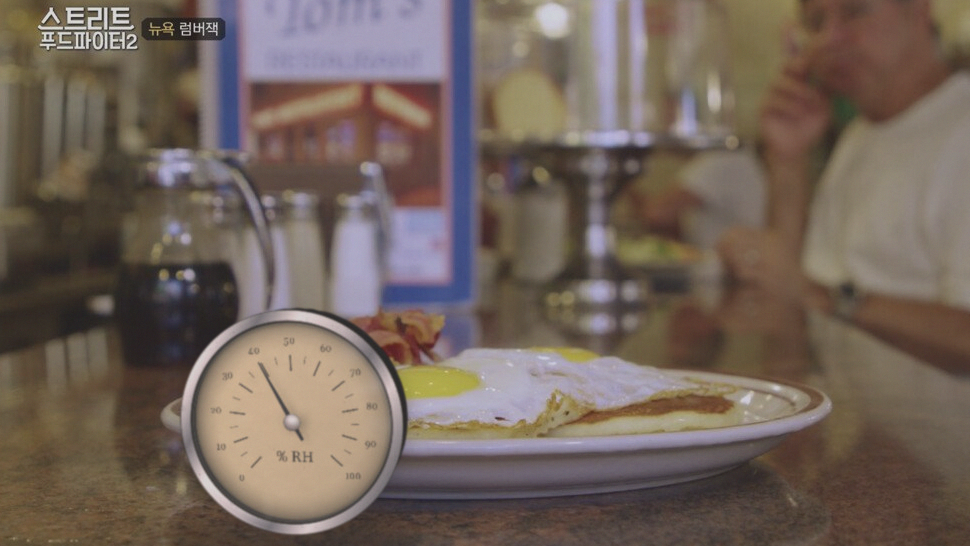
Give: 40 %
